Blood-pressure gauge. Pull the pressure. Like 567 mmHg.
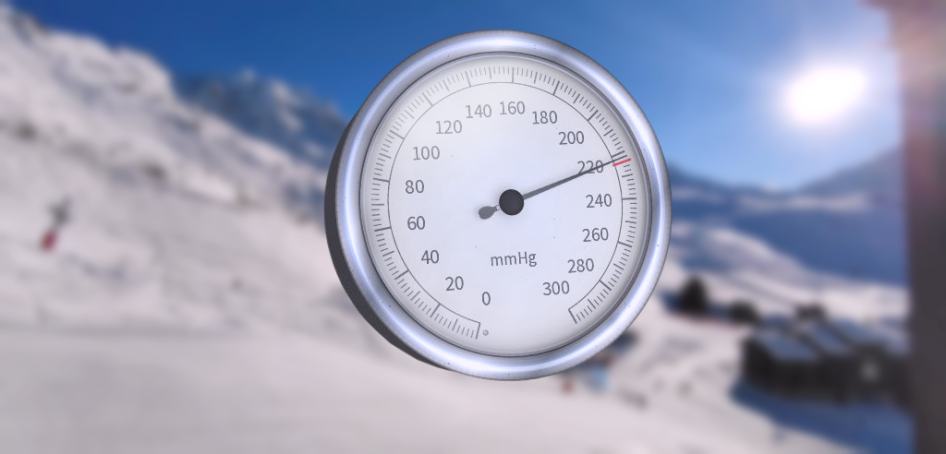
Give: 222 mmHg
